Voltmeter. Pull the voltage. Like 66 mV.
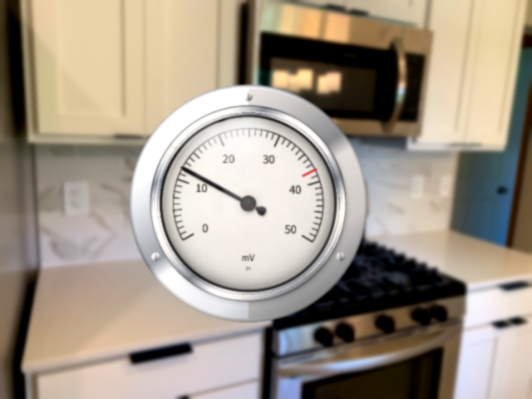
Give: 12 mV
